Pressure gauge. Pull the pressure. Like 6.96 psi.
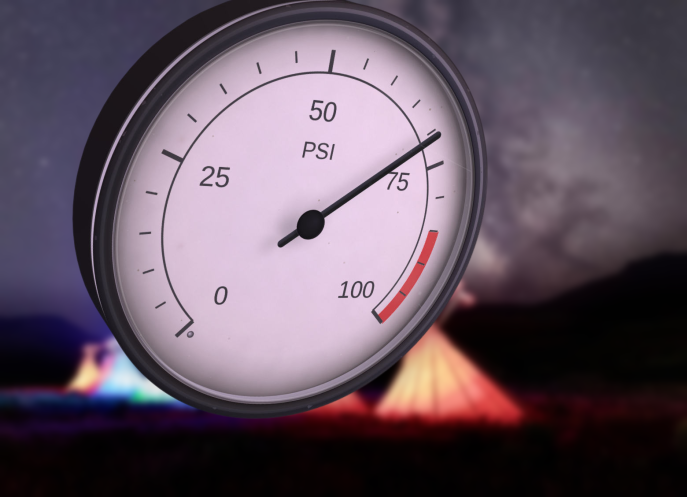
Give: 70 psi
